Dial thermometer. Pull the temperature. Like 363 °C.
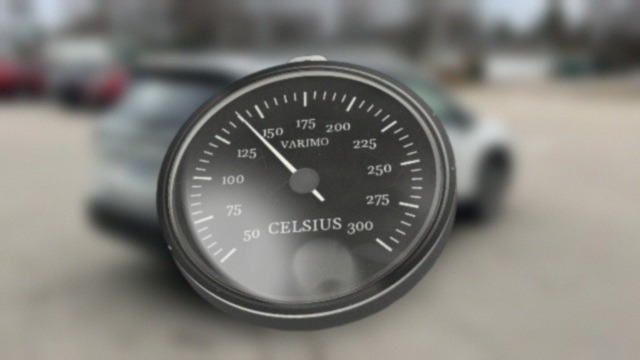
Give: 140 °C
